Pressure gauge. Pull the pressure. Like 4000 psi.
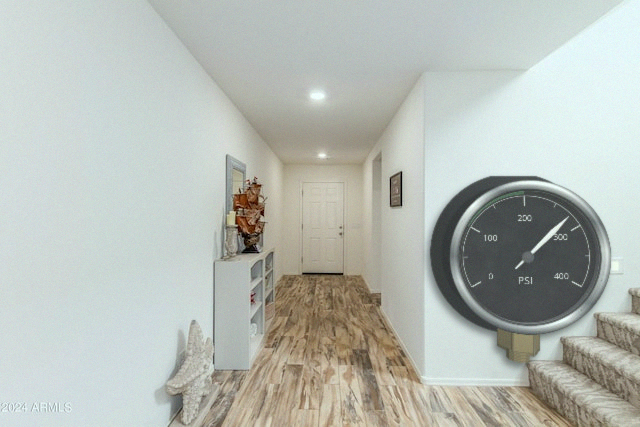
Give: 275 psi
